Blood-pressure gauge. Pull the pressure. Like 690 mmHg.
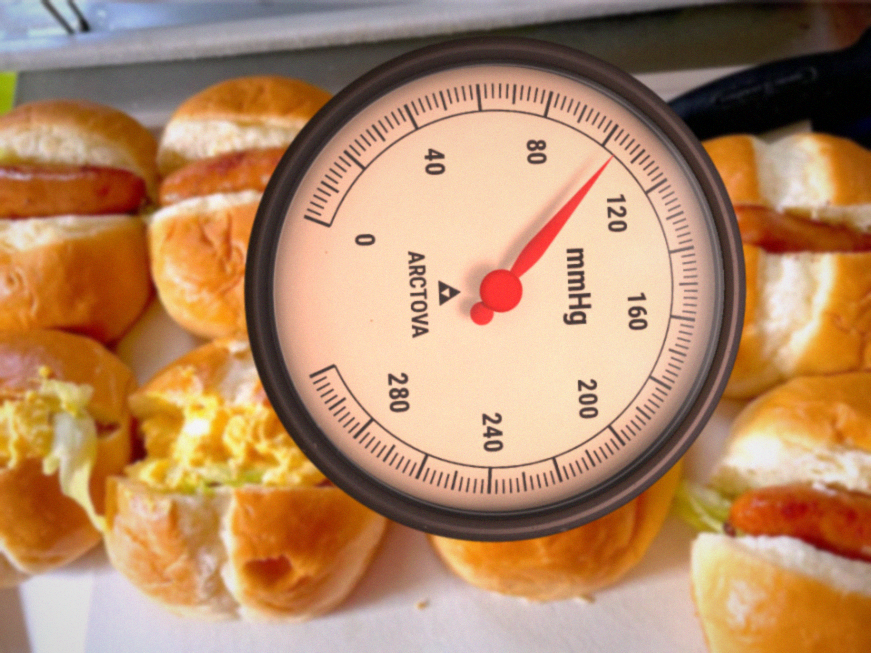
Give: 104 mmHg
